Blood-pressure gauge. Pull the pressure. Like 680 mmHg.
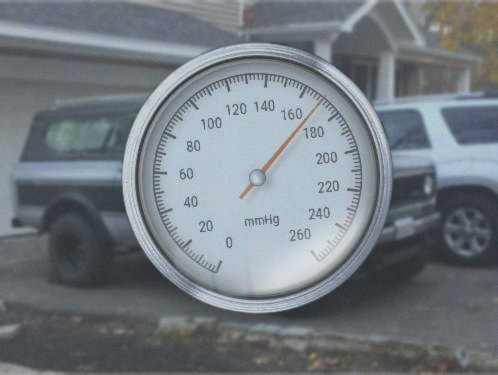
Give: 170 mmHg
